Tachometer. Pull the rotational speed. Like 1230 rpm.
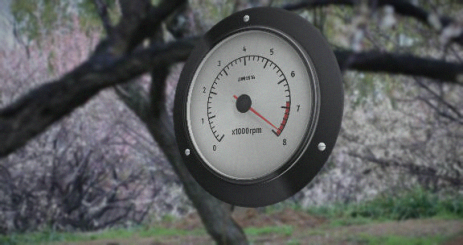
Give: 7800 rpm
